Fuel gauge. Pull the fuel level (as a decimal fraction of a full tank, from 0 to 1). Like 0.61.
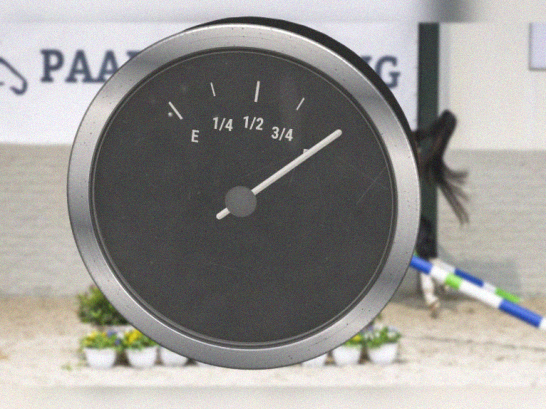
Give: 1
